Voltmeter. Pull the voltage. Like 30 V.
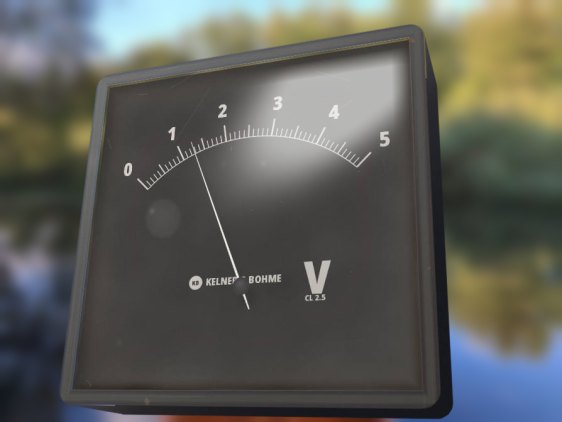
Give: 1.3 V
